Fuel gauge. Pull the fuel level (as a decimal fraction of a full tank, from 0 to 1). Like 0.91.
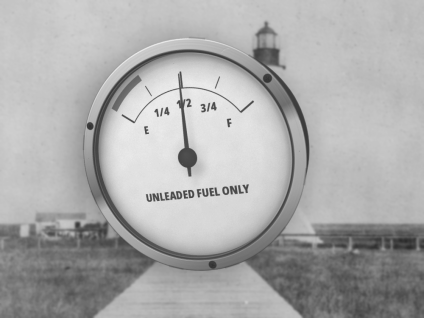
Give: 0.5
